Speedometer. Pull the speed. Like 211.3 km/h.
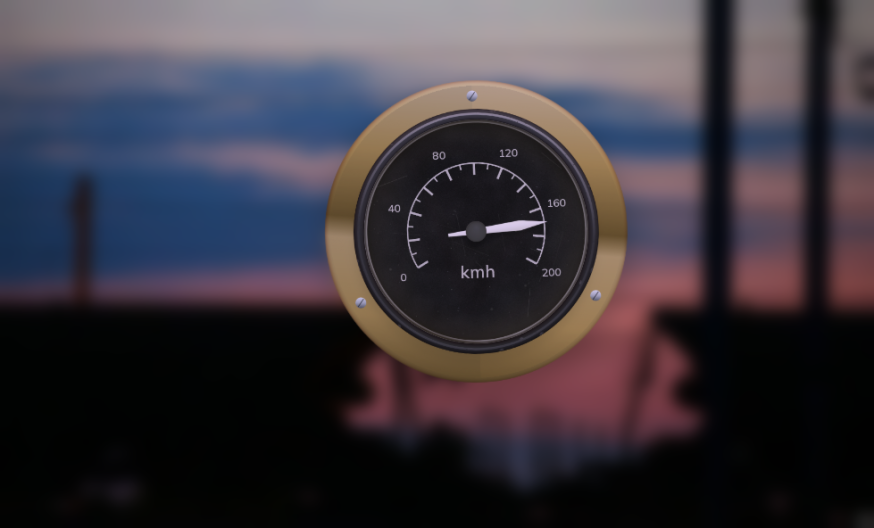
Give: 170 km/h
